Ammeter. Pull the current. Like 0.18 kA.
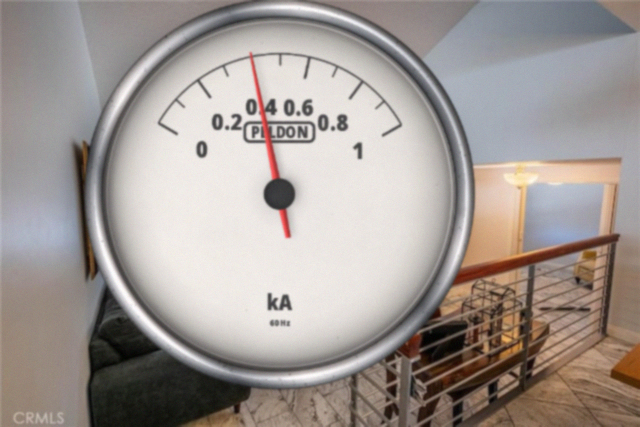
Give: 0.4 kA
